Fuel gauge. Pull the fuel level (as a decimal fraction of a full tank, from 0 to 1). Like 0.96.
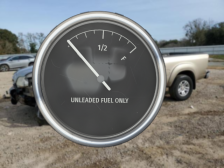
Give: 0
